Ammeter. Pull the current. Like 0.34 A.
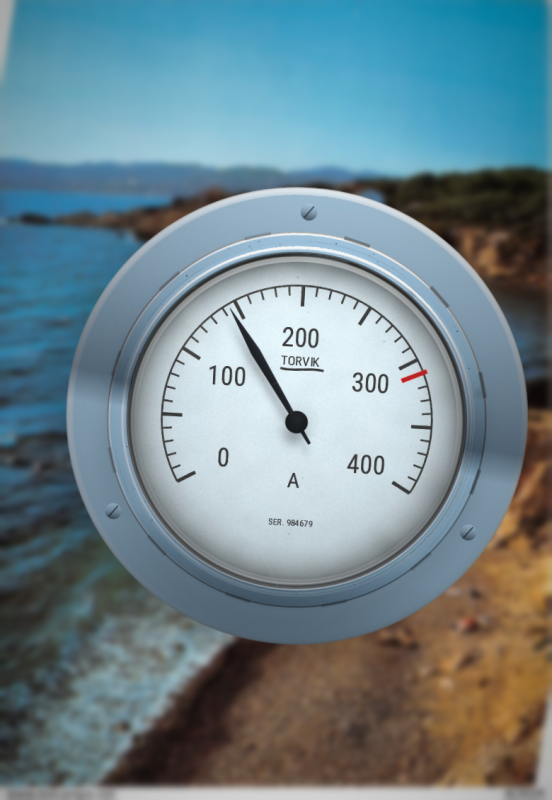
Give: 145 A
